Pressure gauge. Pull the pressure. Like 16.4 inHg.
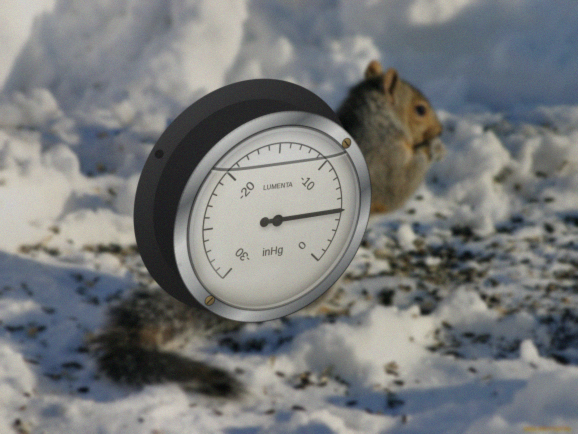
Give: -5 inHg
